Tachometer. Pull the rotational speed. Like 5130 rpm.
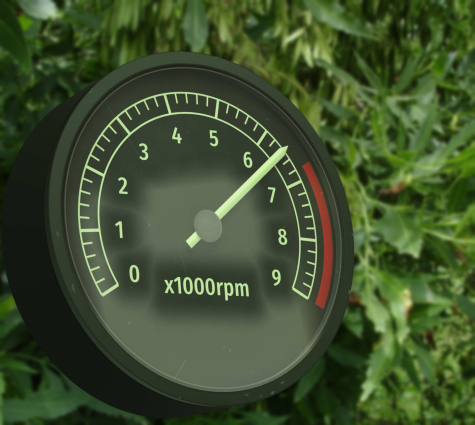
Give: 6400 rpm
